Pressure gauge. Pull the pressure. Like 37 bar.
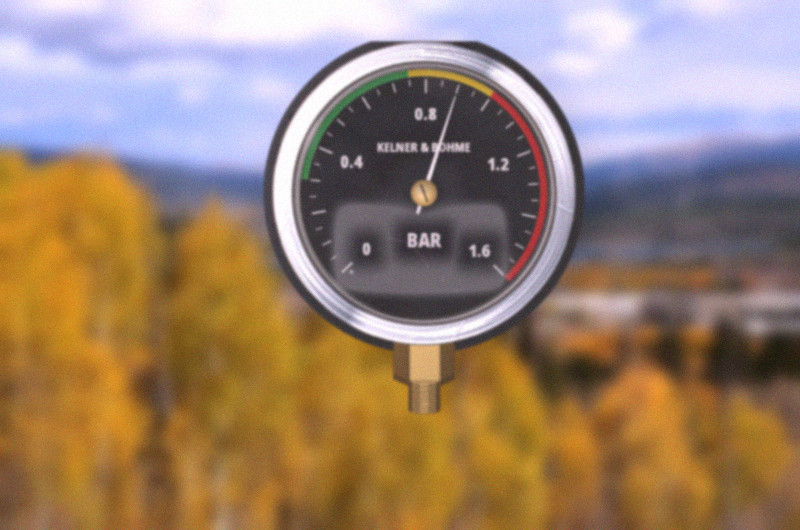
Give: 0.9 bar
